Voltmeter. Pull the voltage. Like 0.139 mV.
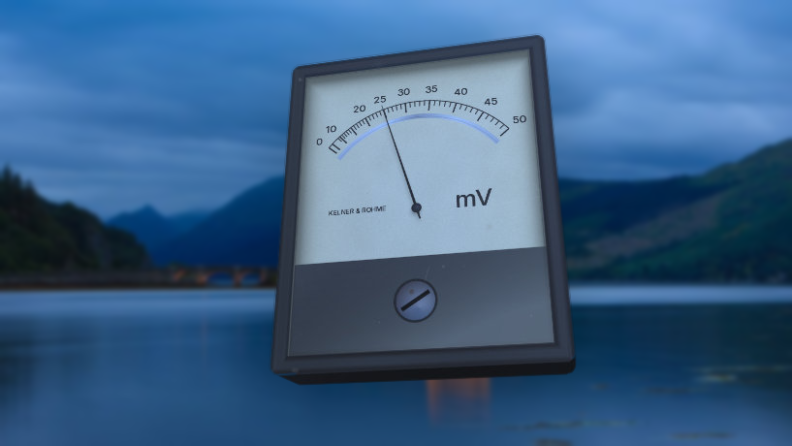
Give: 25 mV
